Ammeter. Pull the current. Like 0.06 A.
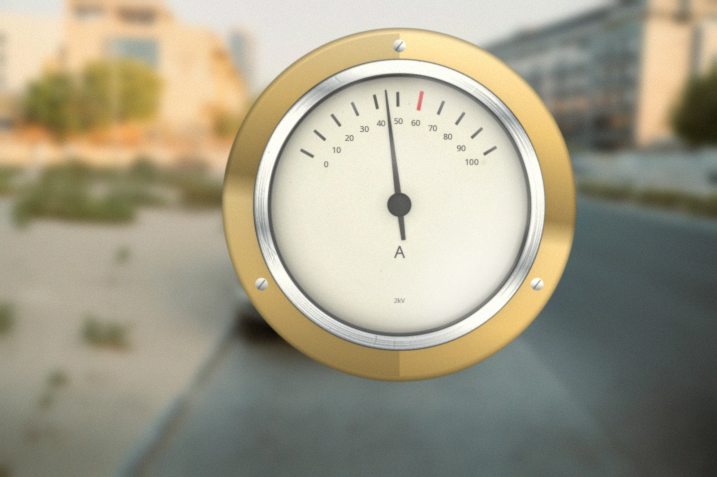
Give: 45 A
